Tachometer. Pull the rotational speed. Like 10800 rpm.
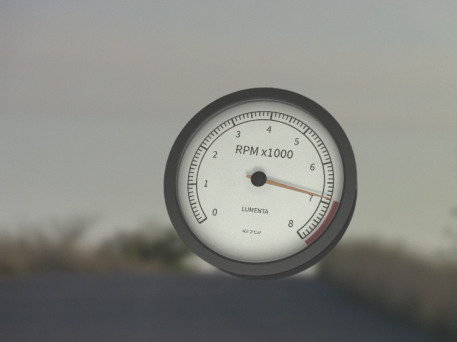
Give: 6900 rpm
